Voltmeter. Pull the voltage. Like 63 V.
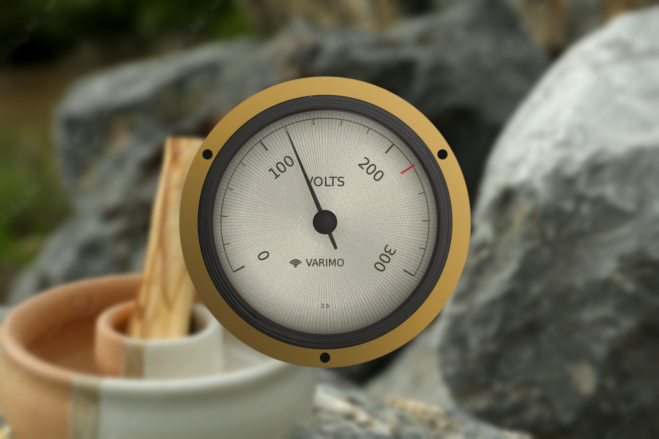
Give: 120 V
